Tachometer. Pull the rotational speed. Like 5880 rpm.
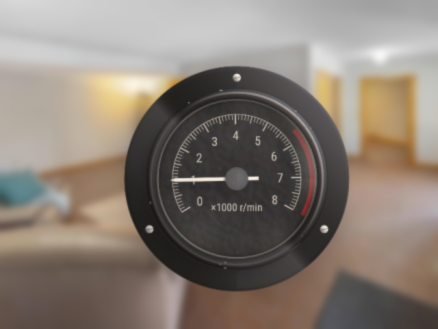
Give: 1000 rpm
